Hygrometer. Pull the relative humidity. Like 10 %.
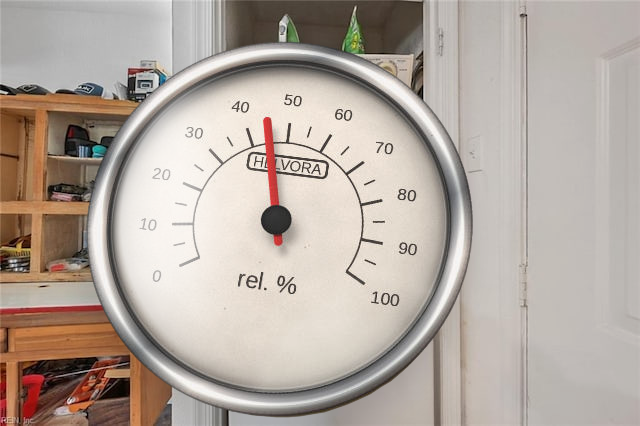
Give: 45 %
